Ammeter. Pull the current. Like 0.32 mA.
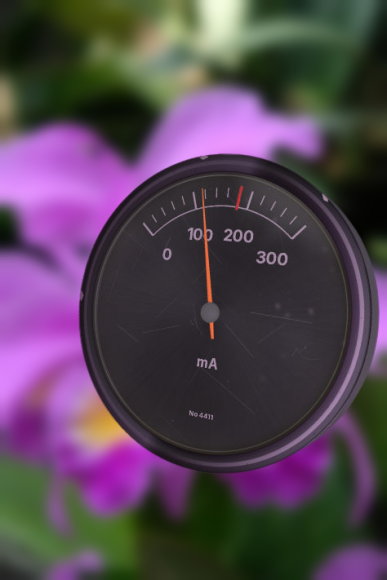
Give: 120 mA
